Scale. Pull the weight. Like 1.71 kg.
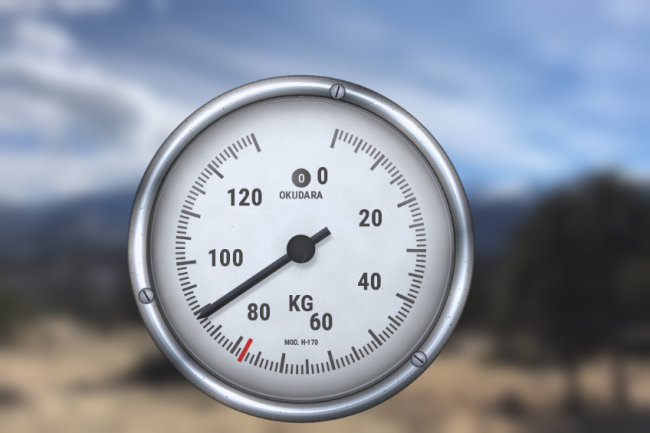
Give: 89 kg
